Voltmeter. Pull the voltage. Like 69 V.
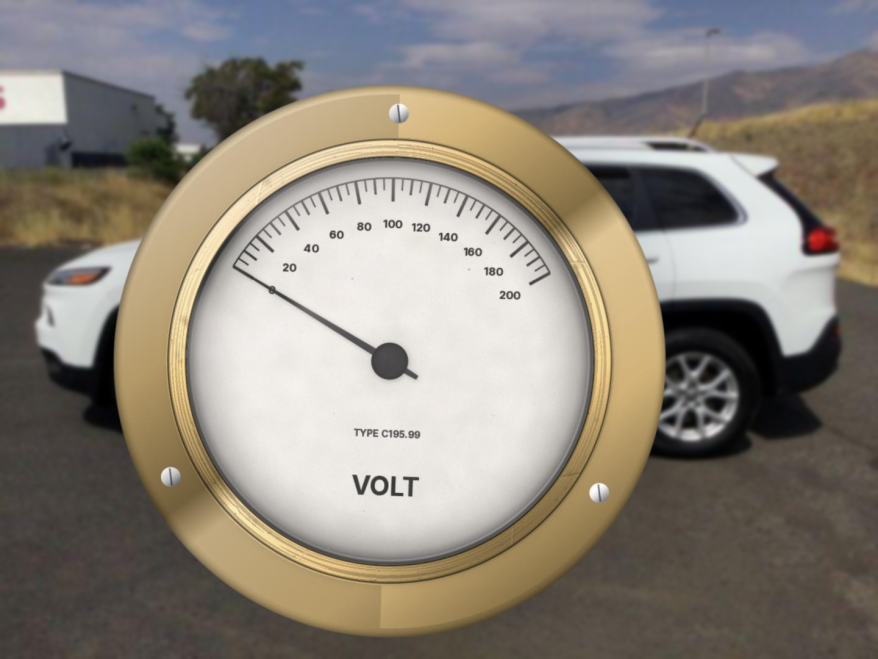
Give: 0 V
